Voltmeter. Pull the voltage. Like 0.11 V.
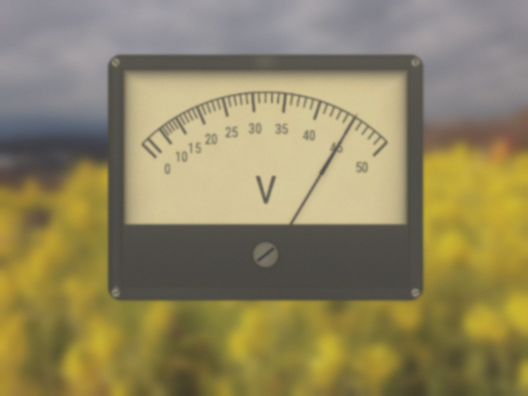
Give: 45 V
